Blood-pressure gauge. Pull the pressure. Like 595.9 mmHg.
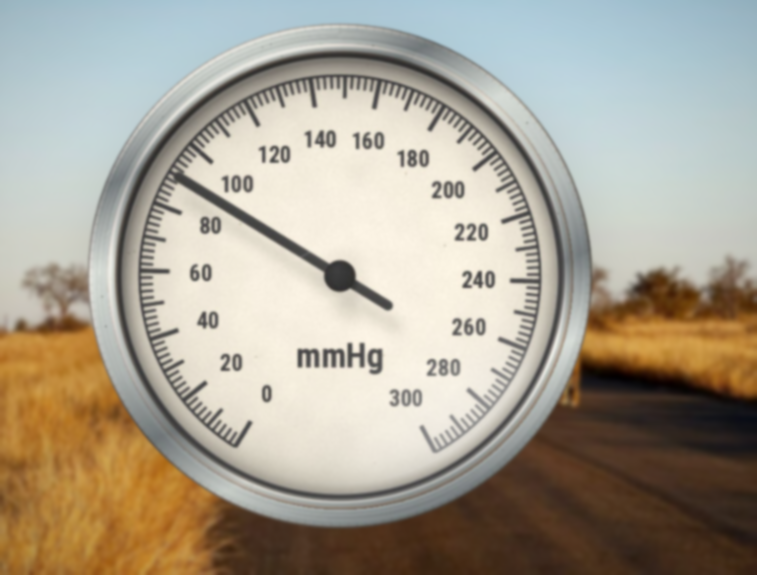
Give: 90 mmHg
